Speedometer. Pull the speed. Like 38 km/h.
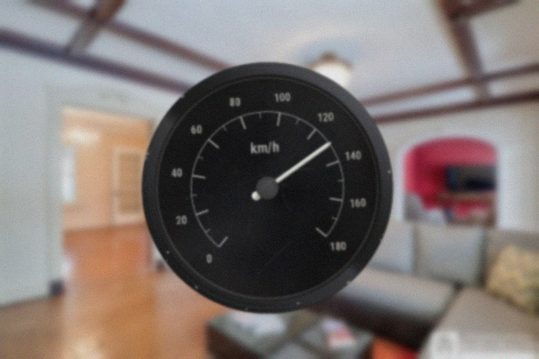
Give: 130 km/h
